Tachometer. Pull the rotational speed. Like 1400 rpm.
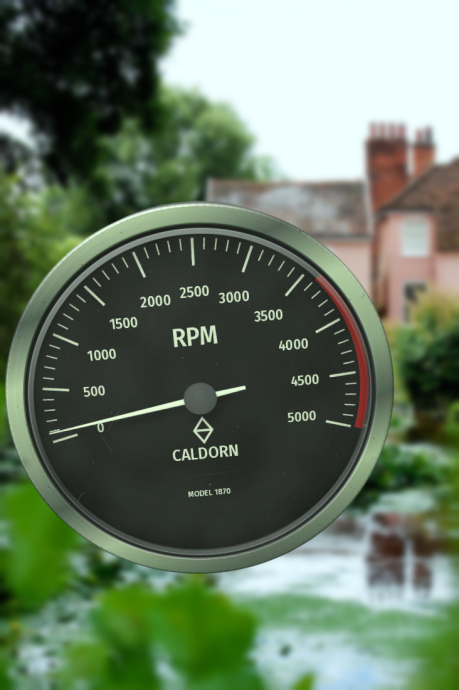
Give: 100 rpm
